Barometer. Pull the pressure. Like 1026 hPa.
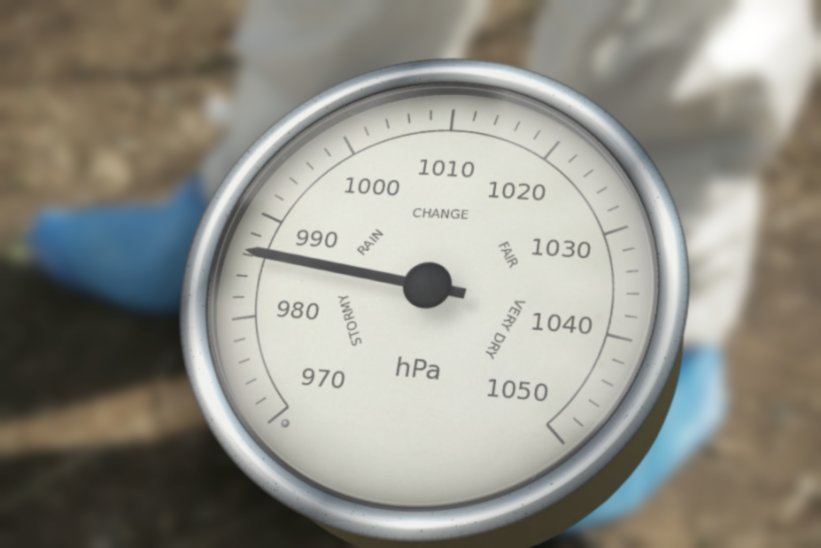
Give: 986 hPa
